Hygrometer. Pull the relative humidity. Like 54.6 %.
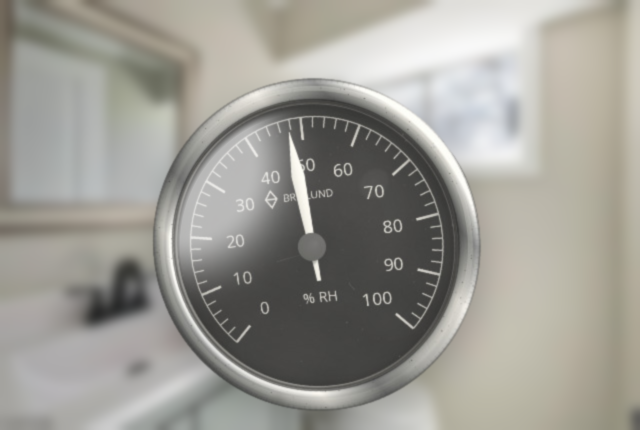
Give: 48 %
